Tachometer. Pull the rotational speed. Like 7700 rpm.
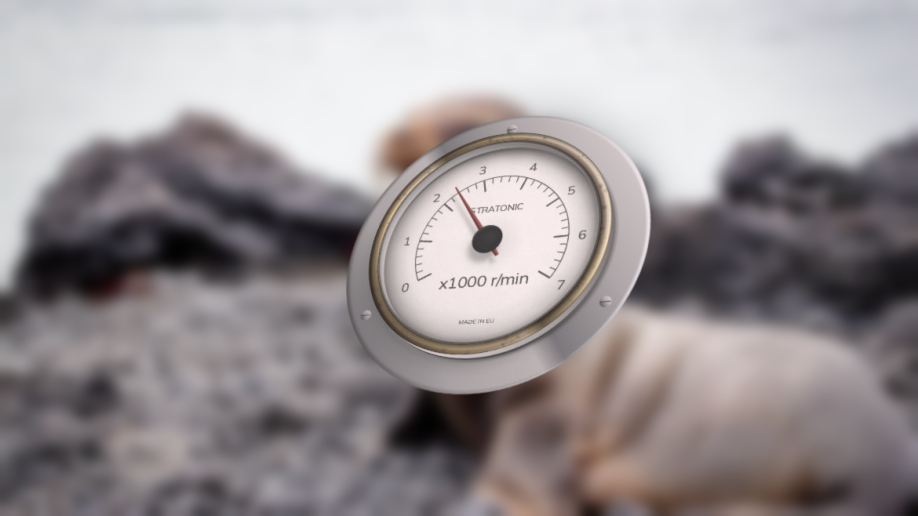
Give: 2400 rpm
